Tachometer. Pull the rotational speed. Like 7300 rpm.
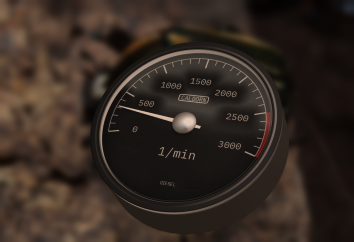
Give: 300 rpm
